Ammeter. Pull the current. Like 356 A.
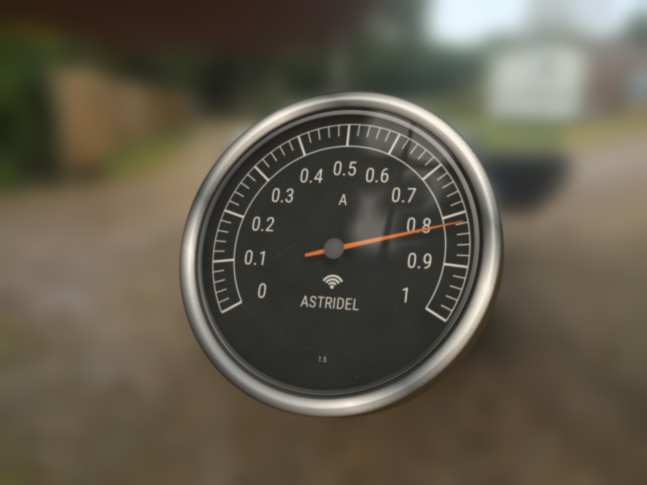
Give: 0.82 A
